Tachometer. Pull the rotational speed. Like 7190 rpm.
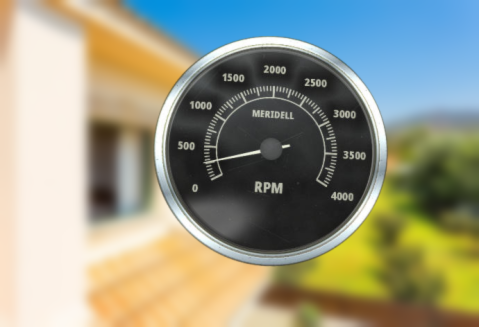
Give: 250 rpm
